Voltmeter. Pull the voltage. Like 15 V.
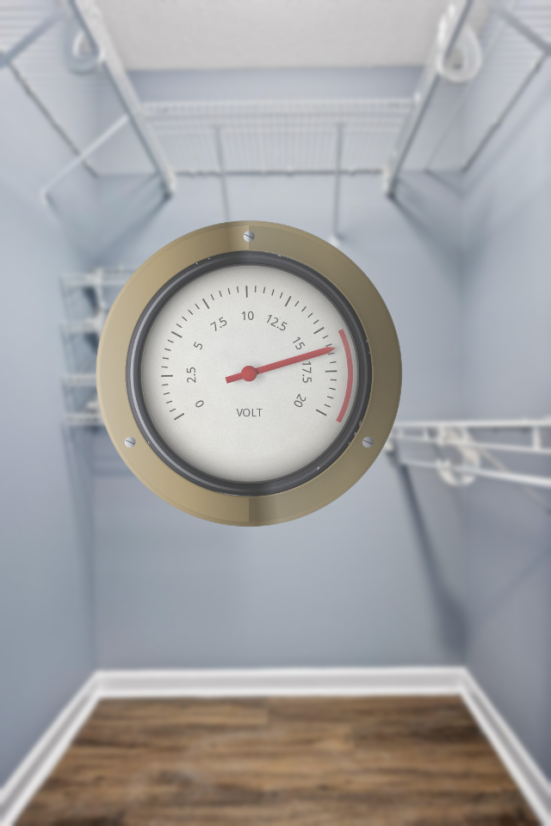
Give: 16.25 V
